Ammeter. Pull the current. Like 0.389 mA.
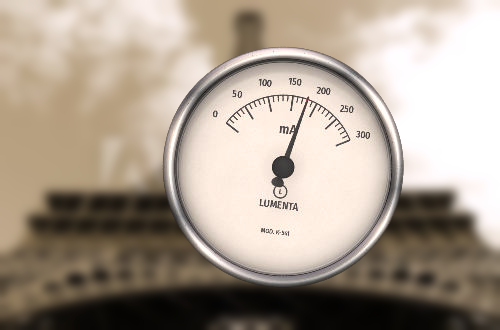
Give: 180 mA
